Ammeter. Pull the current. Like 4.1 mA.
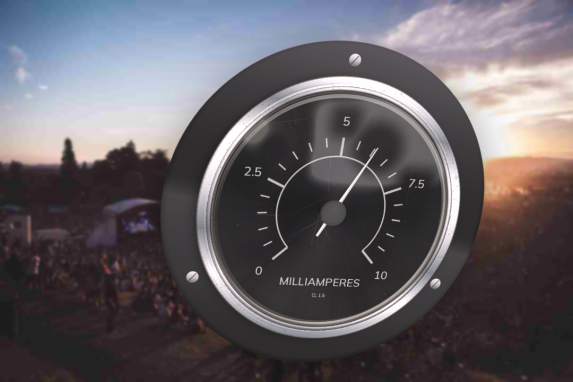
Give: 6 mA
